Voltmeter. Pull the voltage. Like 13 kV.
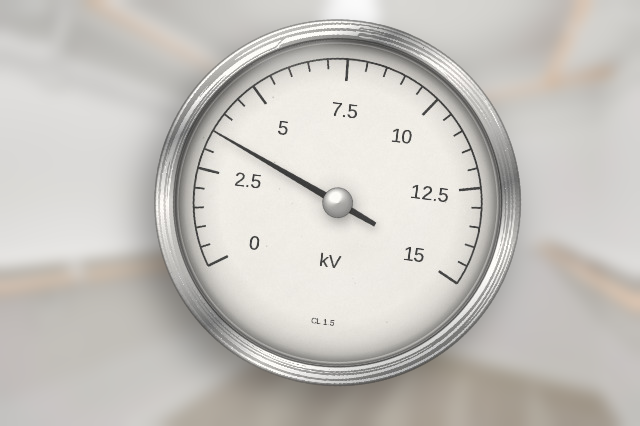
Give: 3.5 kV
